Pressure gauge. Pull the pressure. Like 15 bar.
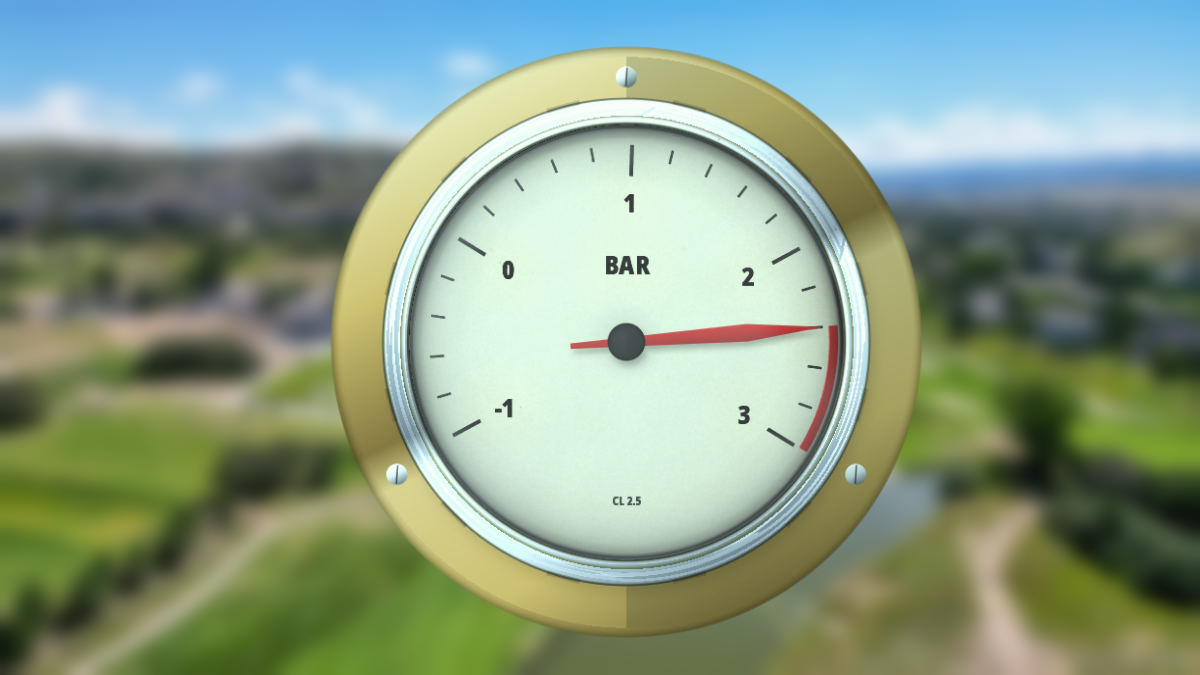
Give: 2.4 bar
